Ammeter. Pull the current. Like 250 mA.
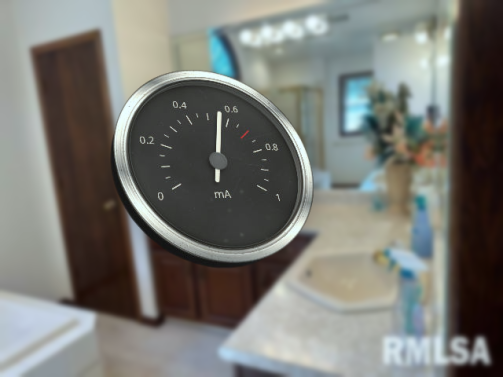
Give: 0.55 mA
